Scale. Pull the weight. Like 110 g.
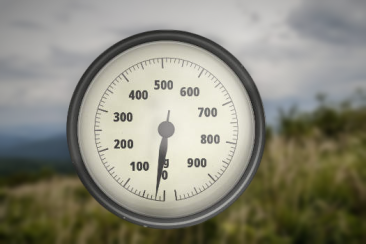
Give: 20 g
